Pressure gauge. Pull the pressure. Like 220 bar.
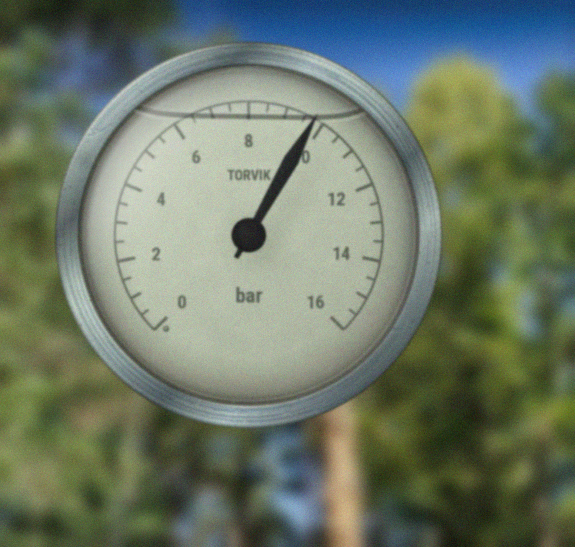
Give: 9.75 bar
